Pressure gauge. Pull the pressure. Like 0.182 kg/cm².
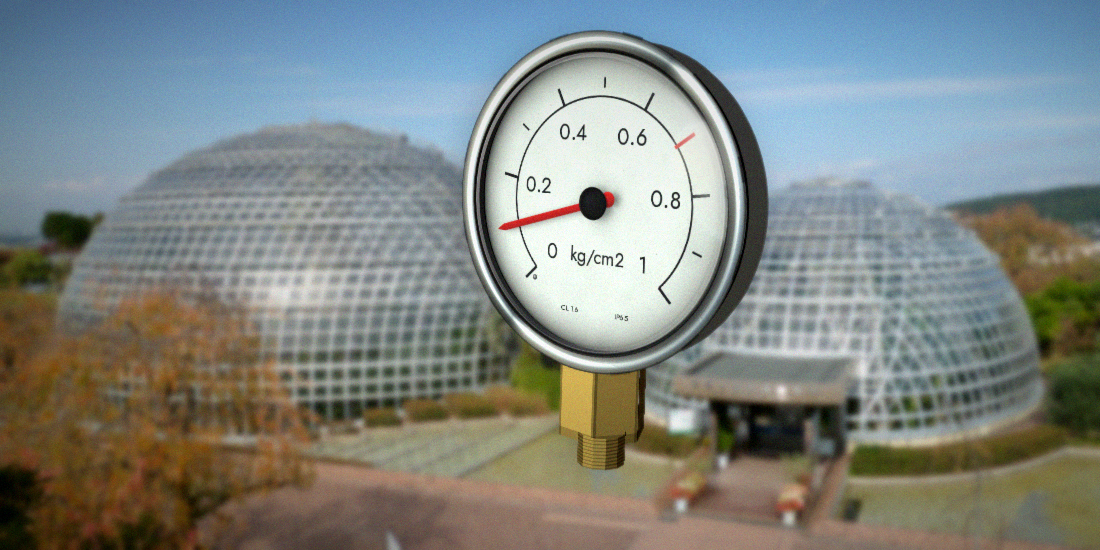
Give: 0.1 kg/cm²
